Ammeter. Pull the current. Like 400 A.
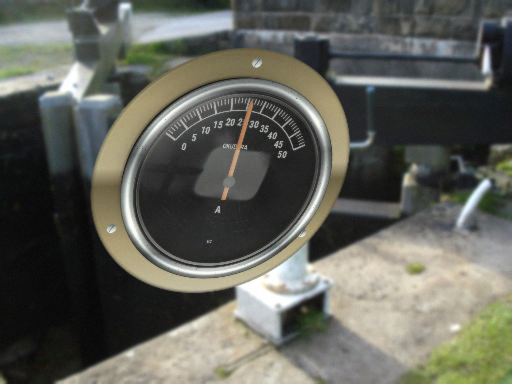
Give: 25 A
